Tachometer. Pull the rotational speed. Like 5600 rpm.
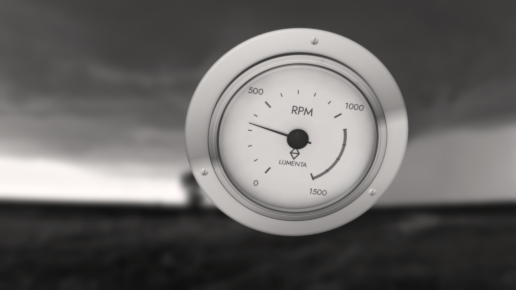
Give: 350 rpm
